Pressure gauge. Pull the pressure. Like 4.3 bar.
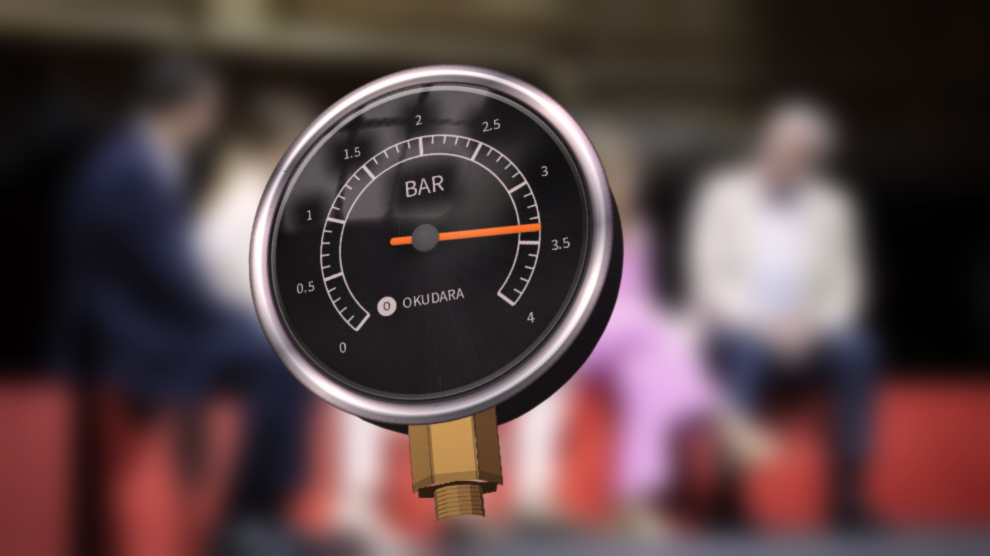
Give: 3.4 bar
